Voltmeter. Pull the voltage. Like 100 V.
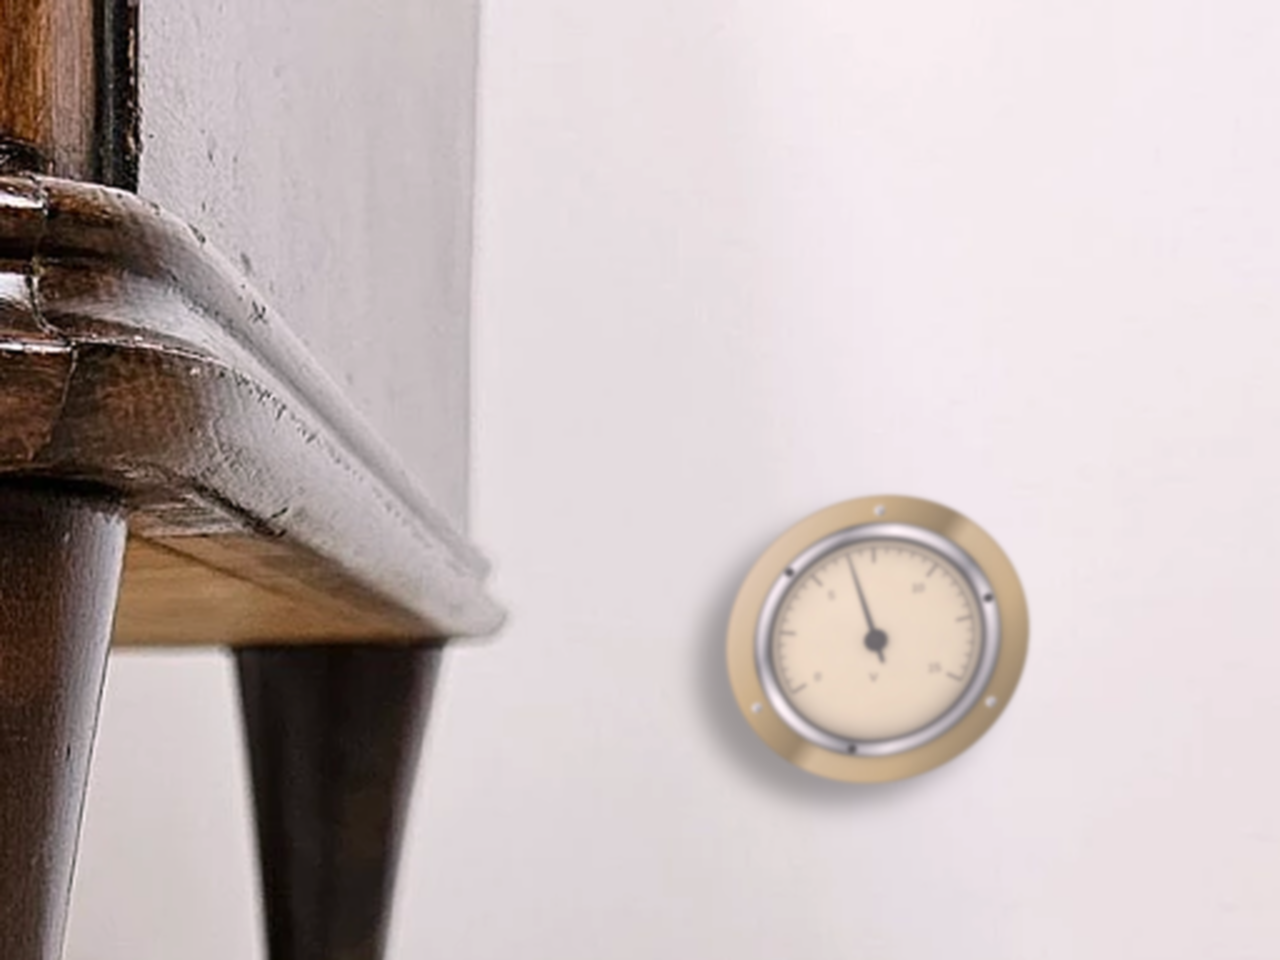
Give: 6.5 V
